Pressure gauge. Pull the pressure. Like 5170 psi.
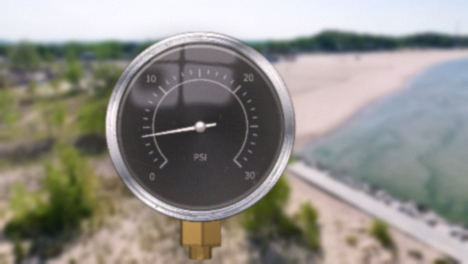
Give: 4 psi
